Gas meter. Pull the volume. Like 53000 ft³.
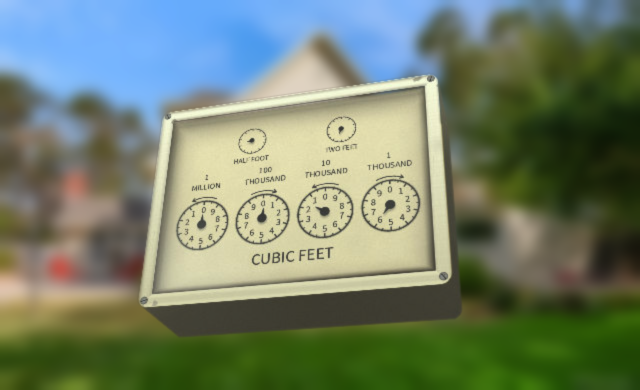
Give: 1600 ft³
